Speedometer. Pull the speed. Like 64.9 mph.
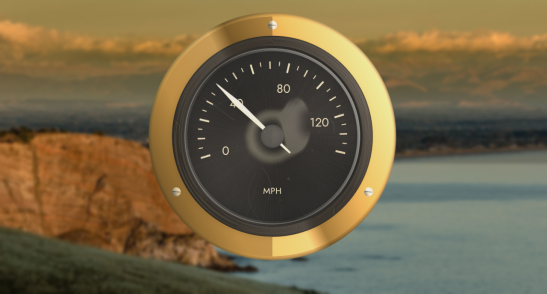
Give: 40 mph
